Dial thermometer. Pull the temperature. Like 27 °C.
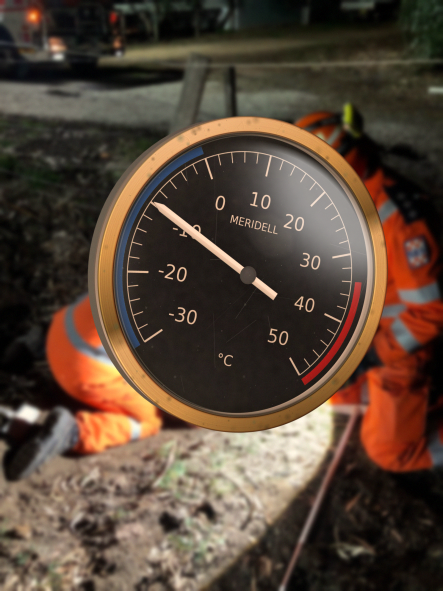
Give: -10 °C
